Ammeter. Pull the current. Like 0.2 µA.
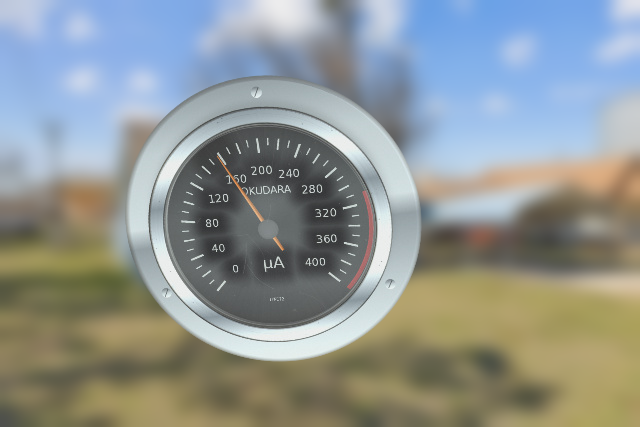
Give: 160 µA
